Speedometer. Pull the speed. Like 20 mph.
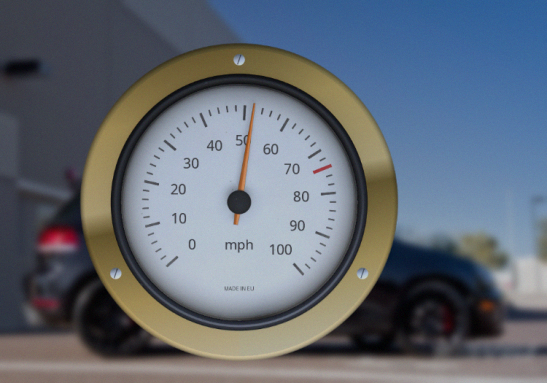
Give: 52 mph
